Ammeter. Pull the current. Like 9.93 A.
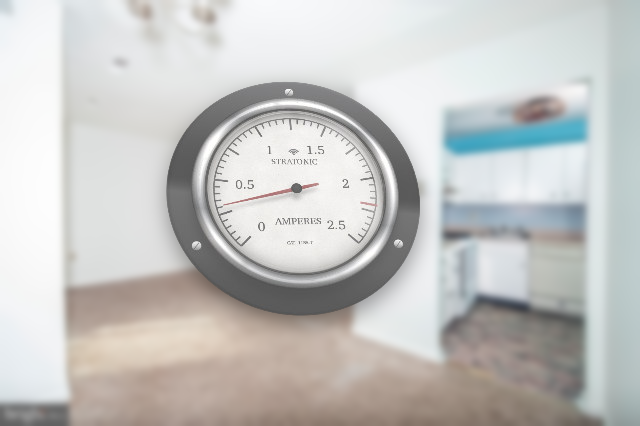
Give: 0.3 A
